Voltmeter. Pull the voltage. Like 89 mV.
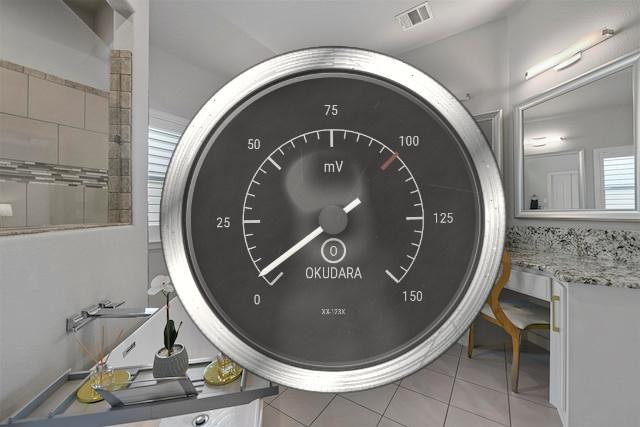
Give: 5 mV
